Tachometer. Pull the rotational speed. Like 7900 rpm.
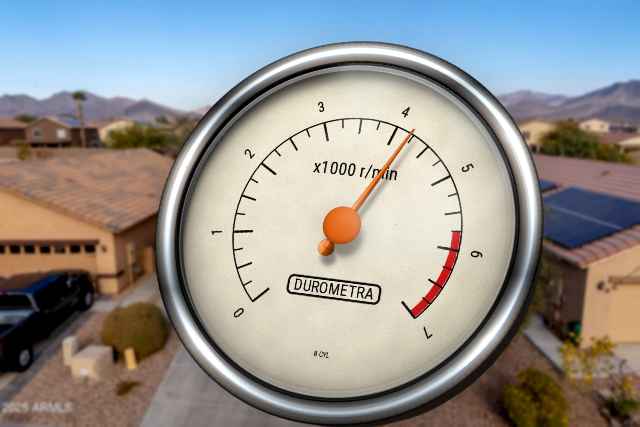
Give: 4250 rpm
